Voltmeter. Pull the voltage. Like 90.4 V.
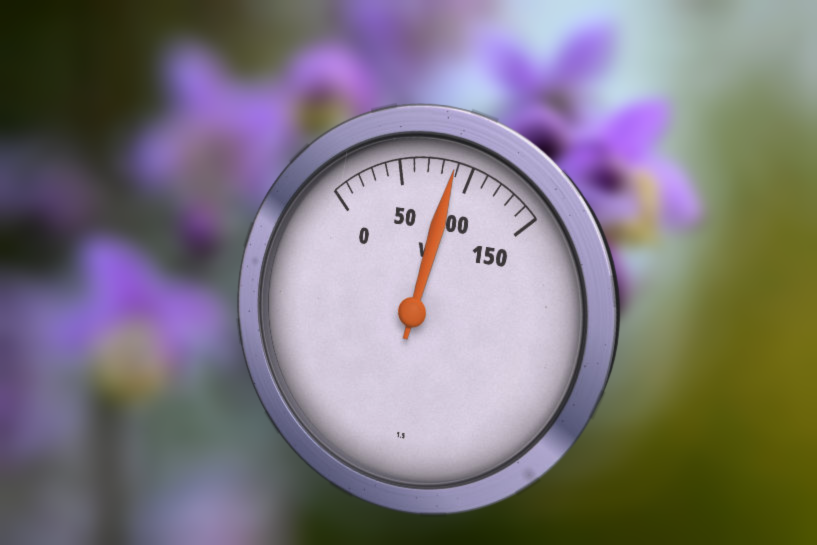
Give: 90 V
